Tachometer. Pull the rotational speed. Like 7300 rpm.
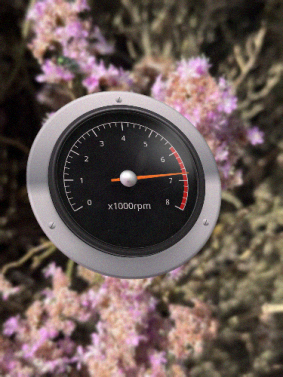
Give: 6800 rpm
